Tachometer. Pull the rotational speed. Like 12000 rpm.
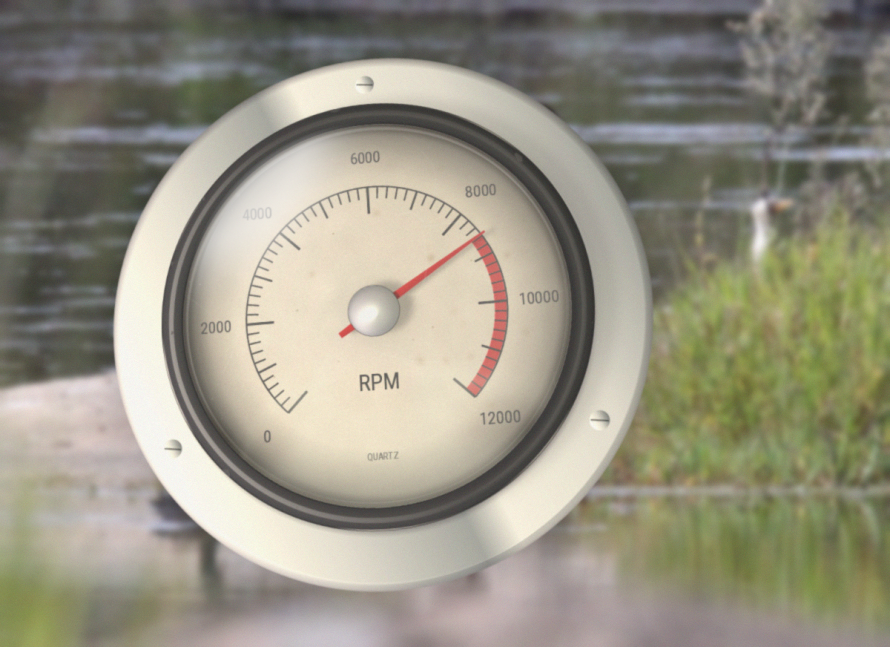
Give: 8600 rpm
